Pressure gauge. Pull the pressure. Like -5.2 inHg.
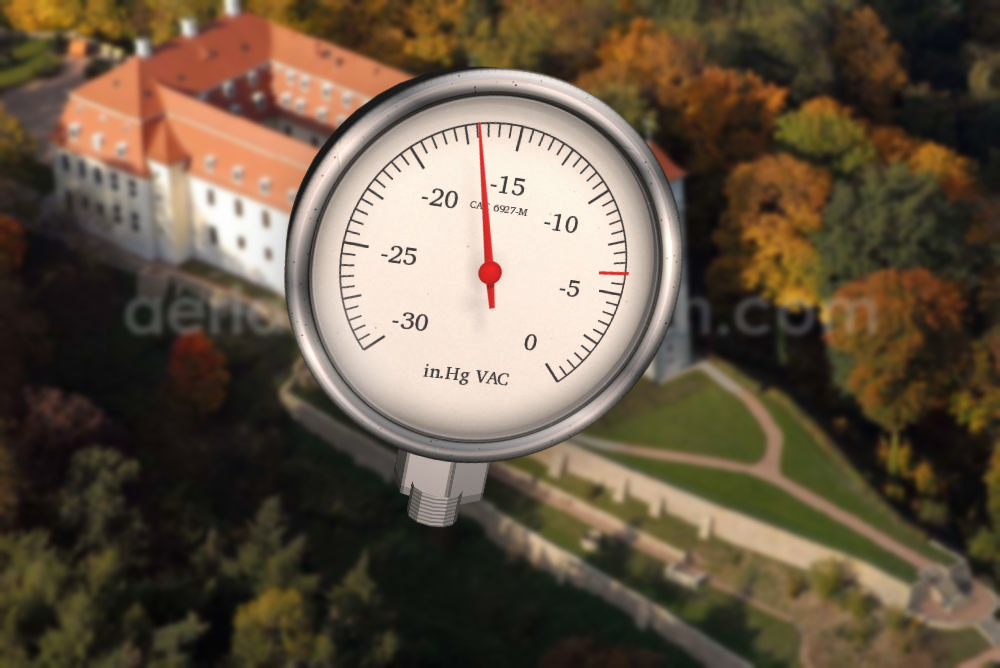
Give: -17 inHg
